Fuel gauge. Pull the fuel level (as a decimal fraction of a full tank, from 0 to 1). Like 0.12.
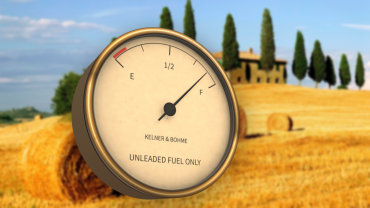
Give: 0.875
